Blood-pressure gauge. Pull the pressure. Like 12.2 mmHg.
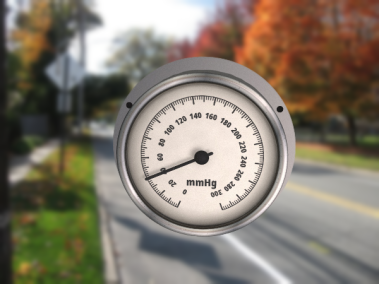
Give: 40 mmHg
